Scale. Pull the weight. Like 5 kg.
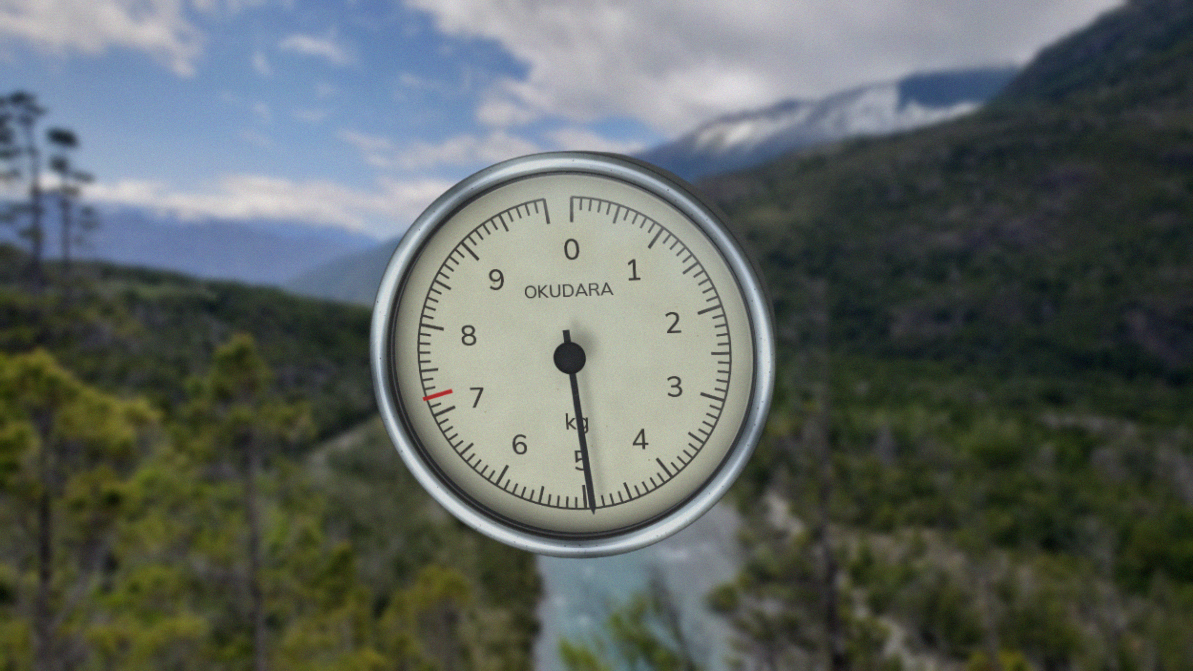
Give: 4.9 kg
